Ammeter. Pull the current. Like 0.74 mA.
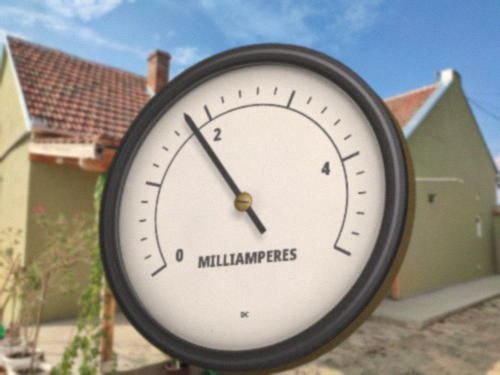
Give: 1.8 mA
